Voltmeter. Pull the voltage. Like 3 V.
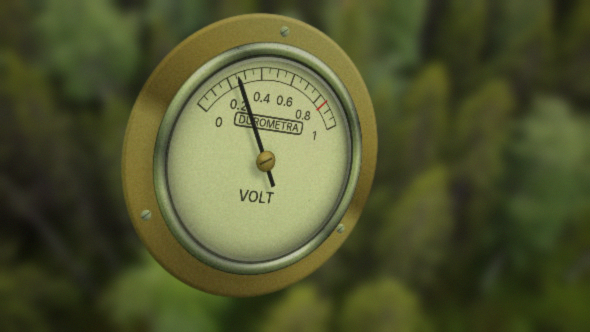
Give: 0.25 V
